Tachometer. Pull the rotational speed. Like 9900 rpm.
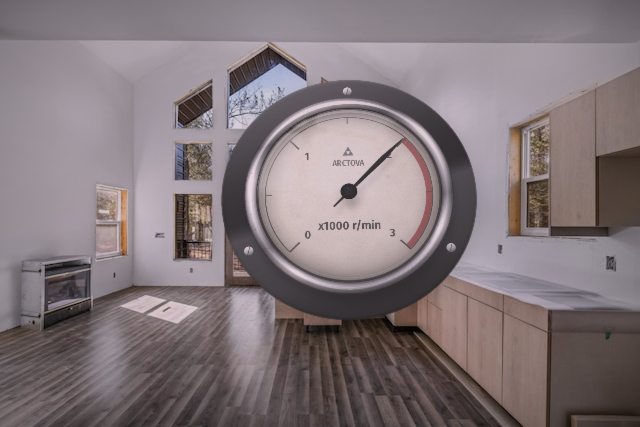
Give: 2000 rpm
